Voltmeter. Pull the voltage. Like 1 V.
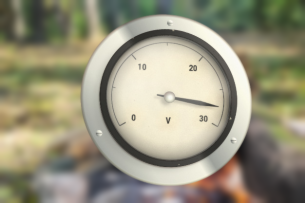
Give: 27.5 V
